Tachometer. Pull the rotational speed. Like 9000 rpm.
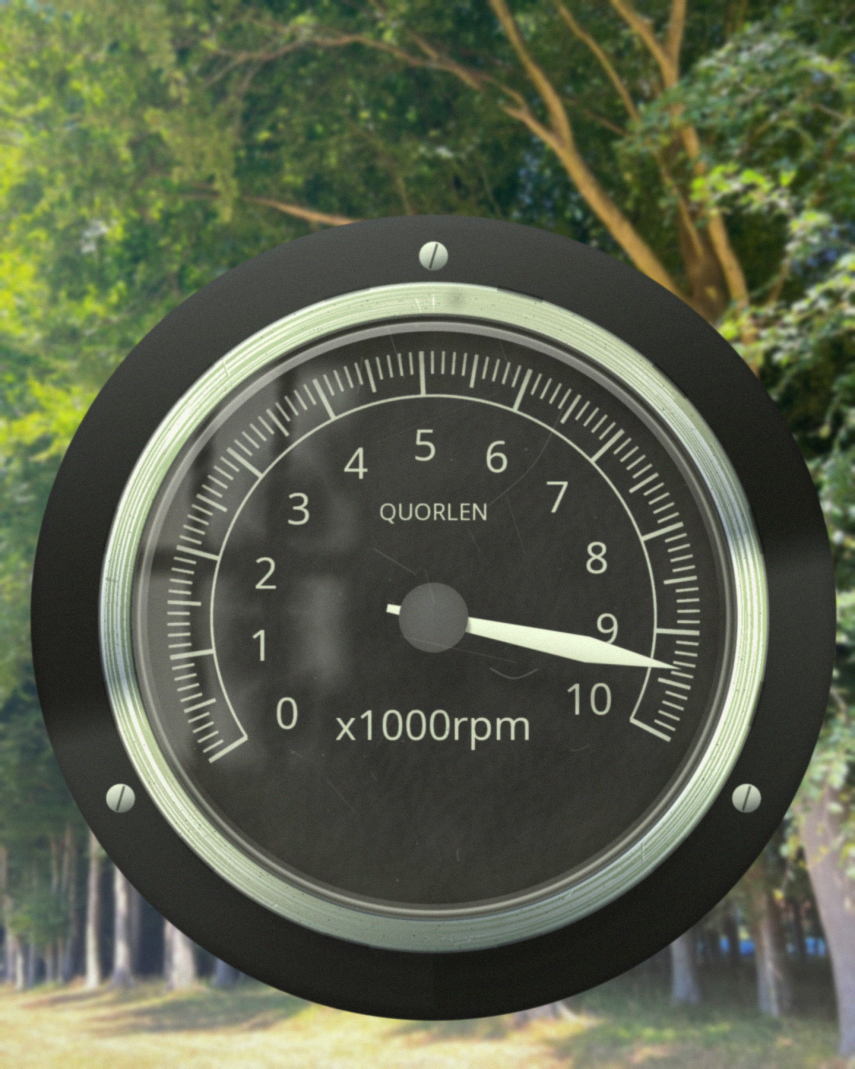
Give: 9350 rpm
